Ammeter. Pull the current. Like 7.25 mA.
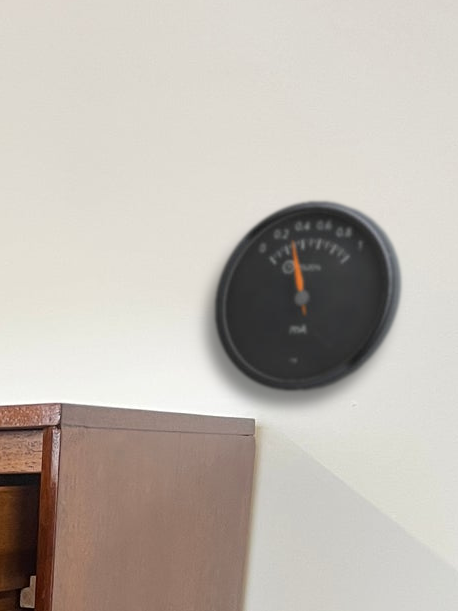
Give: 0.3 mA
